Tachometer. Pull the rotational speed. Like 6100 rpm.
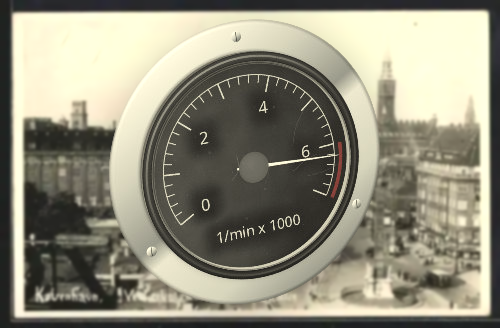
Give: 6200 rpm
